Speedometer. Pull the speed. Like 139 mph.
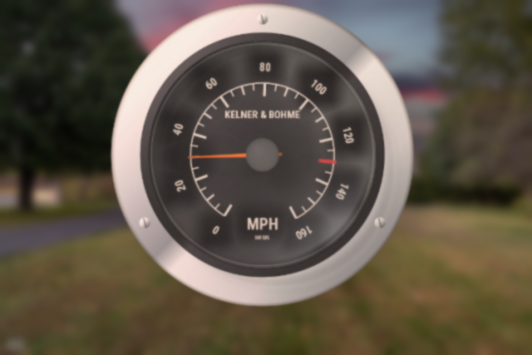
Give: 30 mph
